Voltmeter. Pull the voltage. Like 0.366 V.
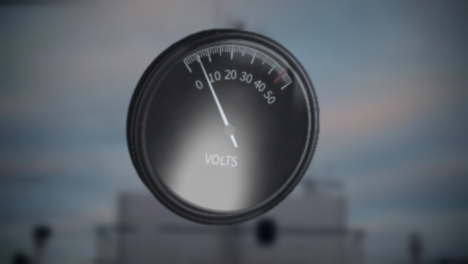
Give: 5 V
